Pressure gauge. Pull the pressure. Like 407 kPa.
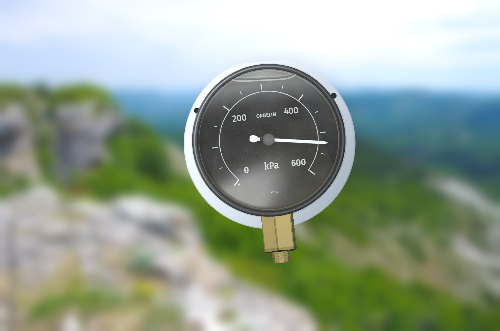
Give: 525 kPa
